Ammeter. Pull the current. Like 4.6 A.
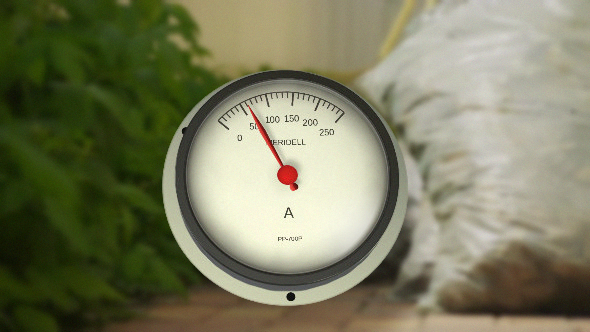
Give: 60 A
